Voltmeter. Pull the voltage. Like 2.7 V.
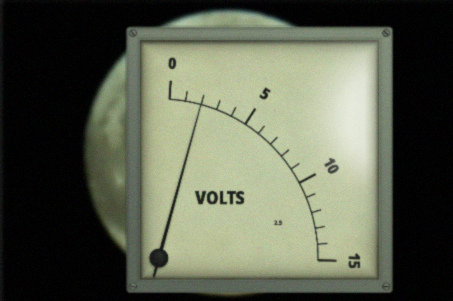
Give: 2 V
